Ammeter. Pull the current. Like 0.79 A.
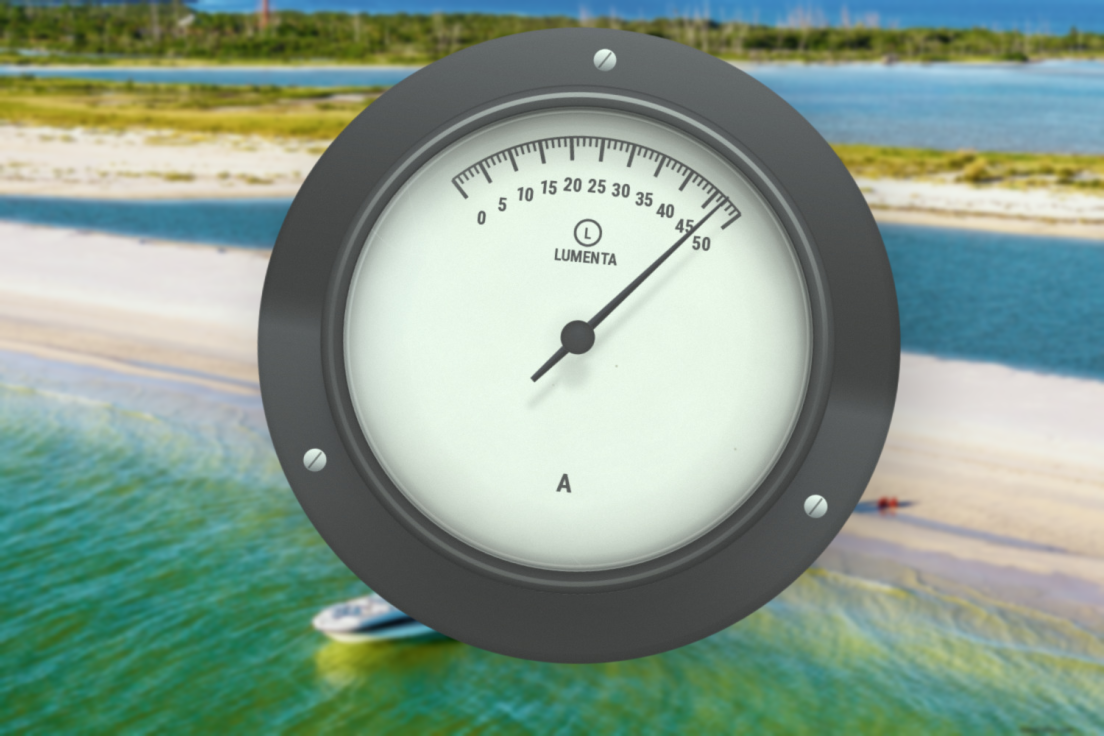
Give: 47 A
